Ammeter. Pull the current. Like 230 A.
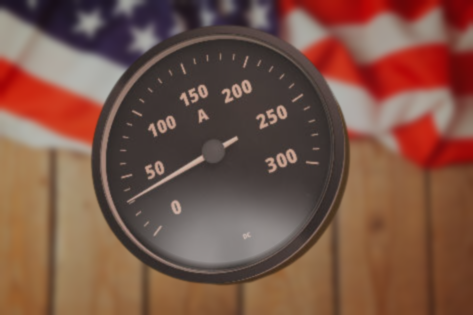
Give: 30 A
